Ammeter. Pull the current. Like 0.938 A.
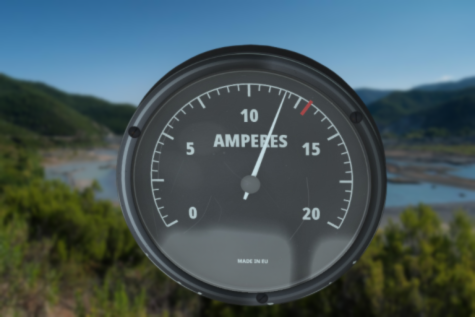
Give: 11.75 A
